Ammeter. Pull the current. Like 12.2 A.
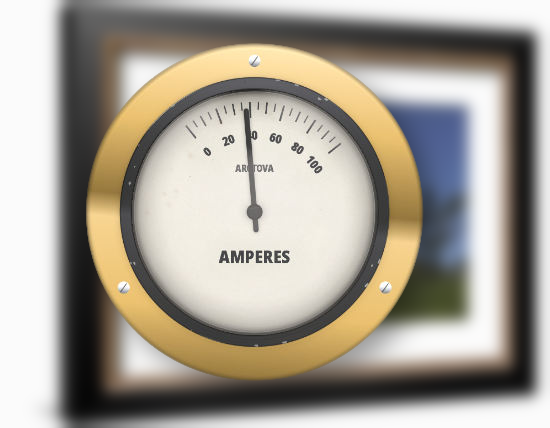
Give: 37.5 A
